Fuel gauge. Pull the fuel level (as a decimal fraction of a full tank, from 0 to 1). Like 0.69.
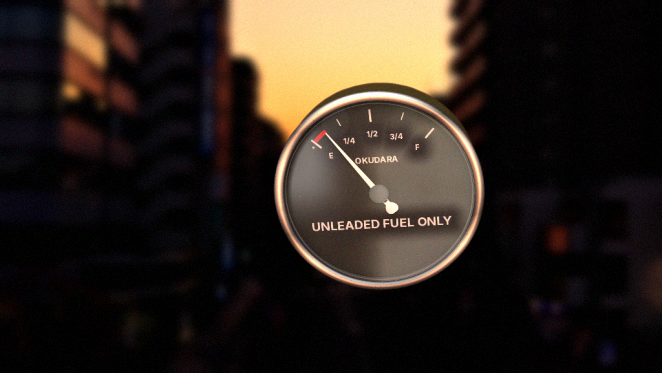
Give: 0.125
